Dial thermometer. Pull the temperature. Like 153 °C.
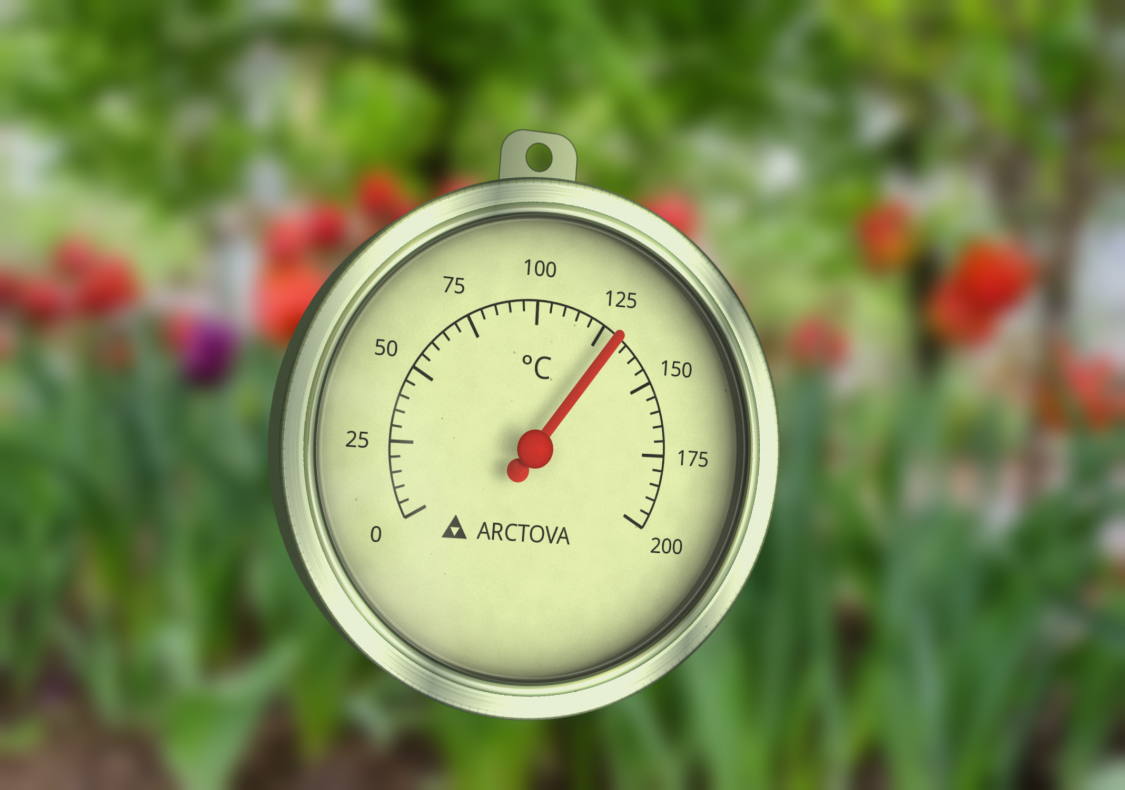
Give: 130 °C
